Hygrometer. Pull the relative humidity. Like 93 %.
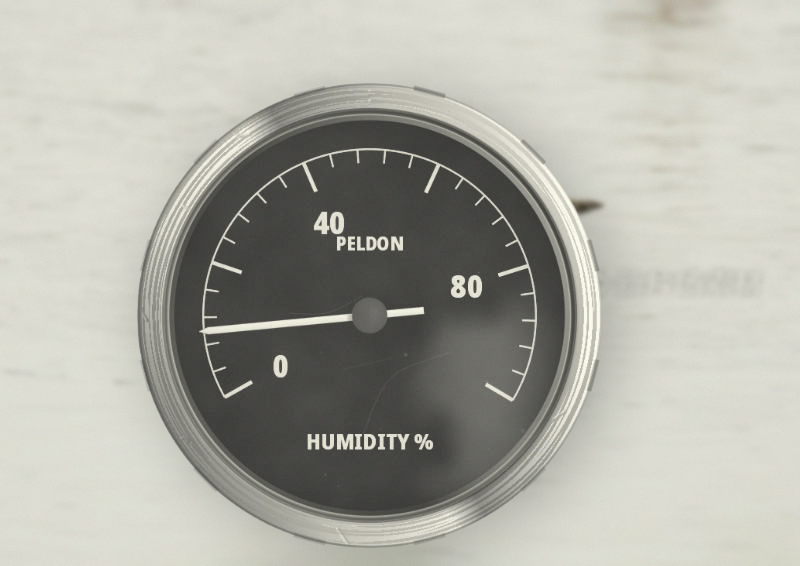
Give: 10 %
